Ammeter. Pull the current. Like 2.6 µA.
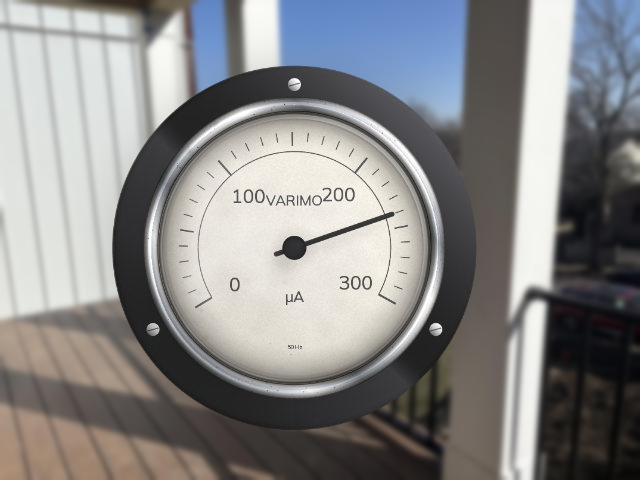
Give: 240 µA
